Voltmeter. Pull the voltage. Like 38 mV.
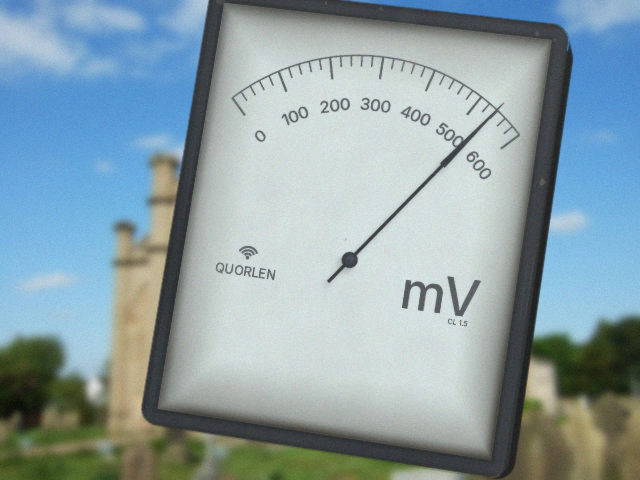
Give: 540 mV
